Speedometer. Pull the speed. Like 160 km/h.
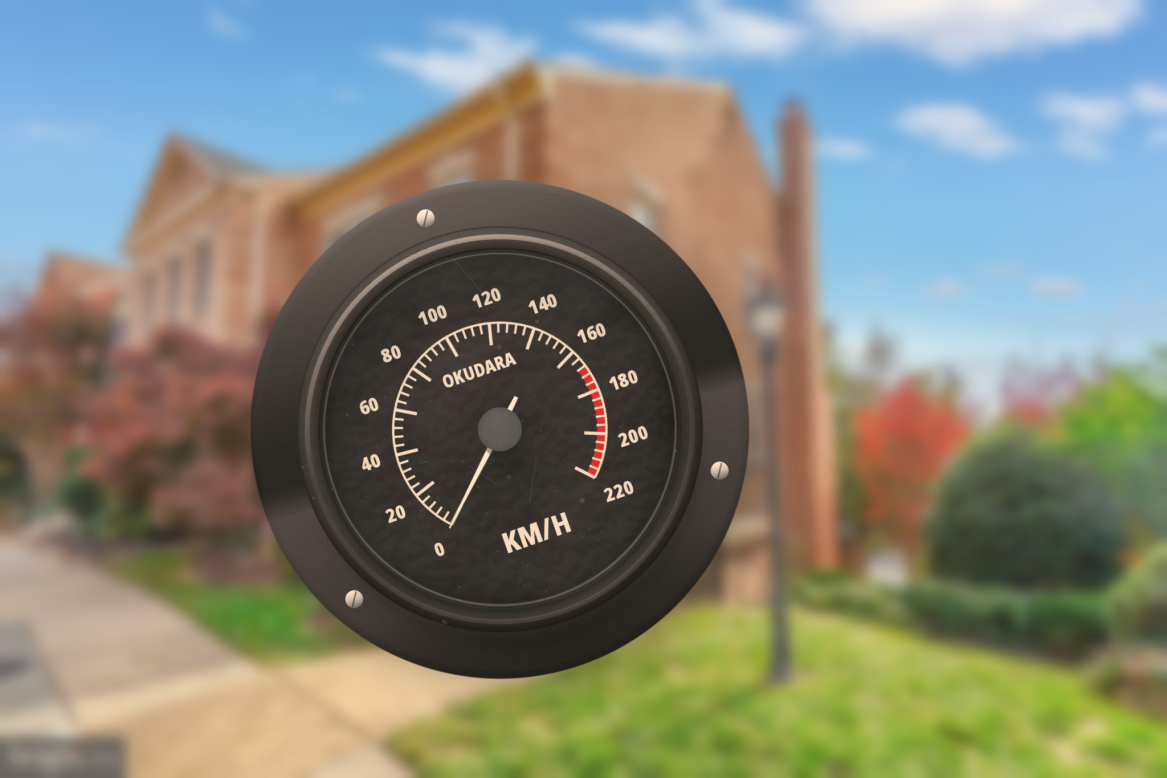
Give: 0 km/h
